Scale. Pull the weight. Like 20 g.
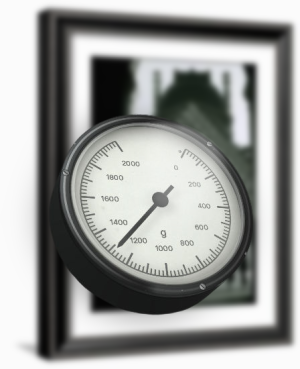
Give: 1280 g
